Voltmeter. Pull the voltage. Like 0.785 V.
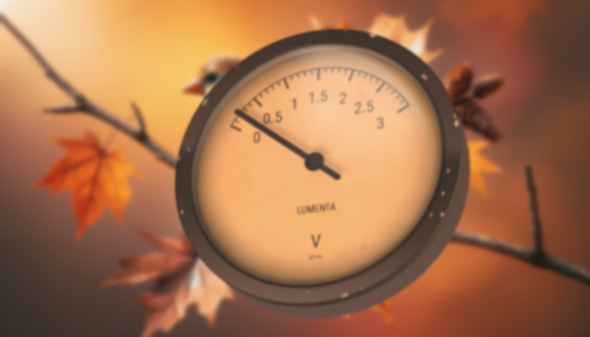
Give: 0.2 V
